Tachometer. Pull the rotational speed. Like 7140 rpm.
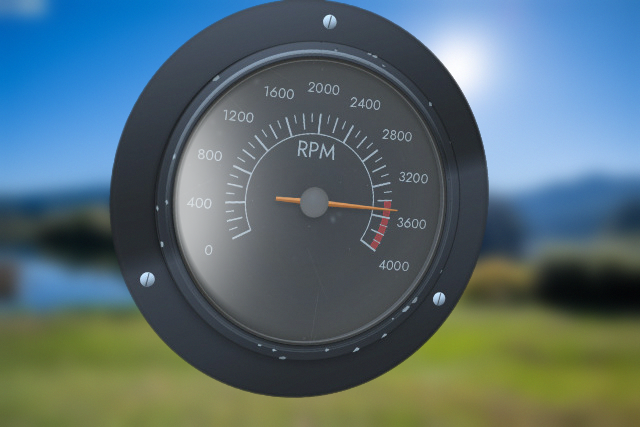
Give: 3500 rpm
